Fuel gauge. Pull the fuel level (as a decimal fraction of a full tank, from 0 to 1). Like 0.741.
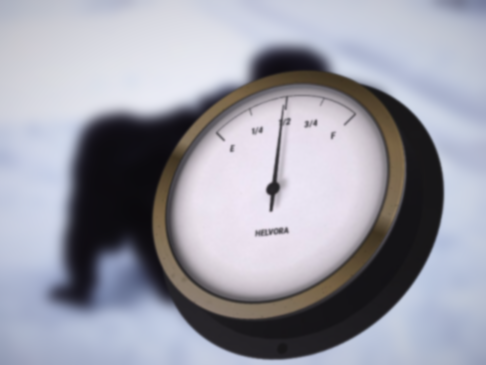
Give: 0.5
